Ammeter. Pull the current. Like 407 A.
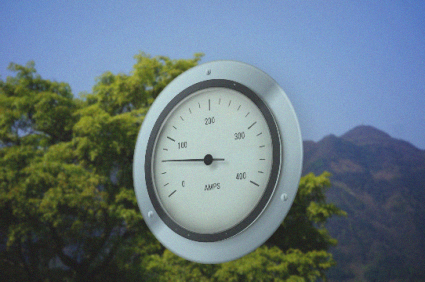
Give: 60 A
